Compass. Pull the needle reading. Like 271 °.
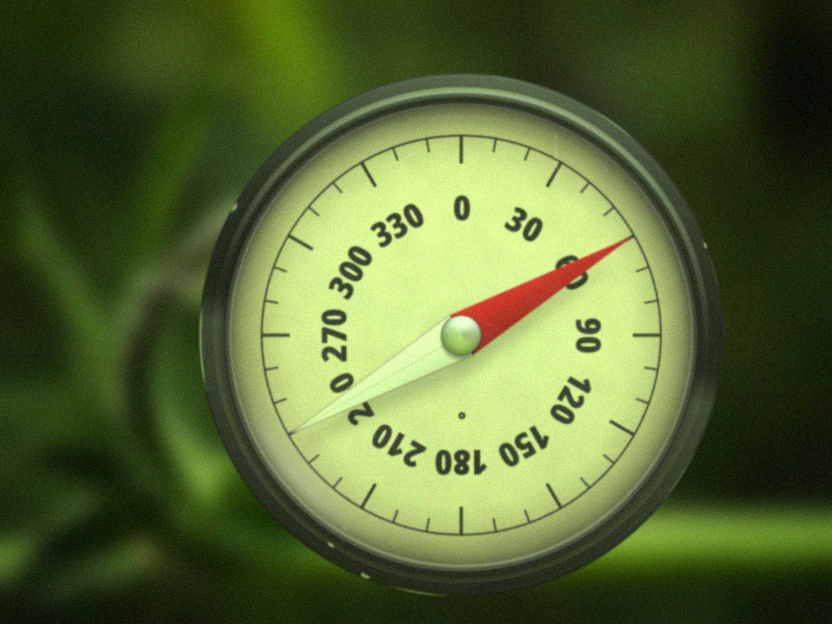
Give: 60 °
